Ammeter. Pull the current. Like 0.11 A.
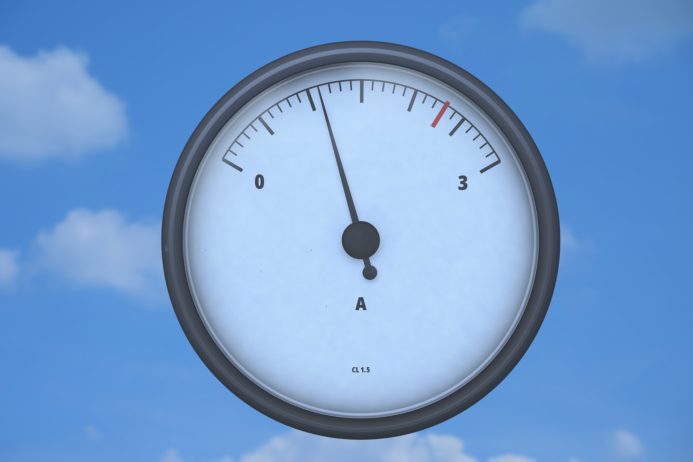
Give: 1.1 A
